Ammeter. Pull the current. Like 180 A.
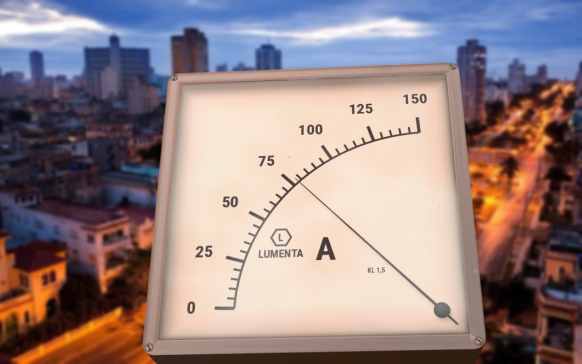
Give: 77.5 A
